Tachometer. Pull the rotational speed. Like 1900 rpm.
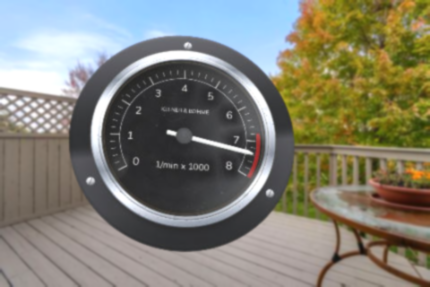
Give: 7400 rpm
